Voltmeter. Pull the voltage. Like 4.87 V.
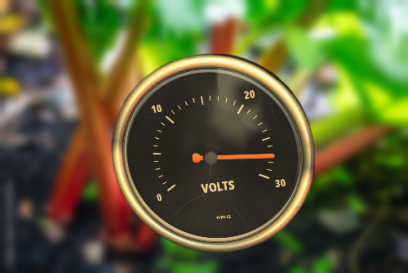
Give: 27 V
